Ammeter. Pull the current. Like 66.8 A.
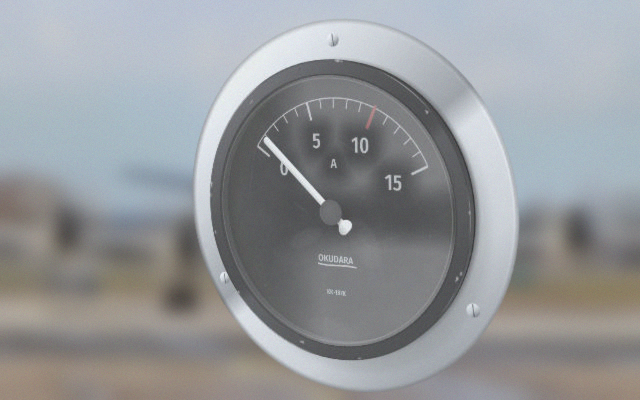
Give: 1 A
